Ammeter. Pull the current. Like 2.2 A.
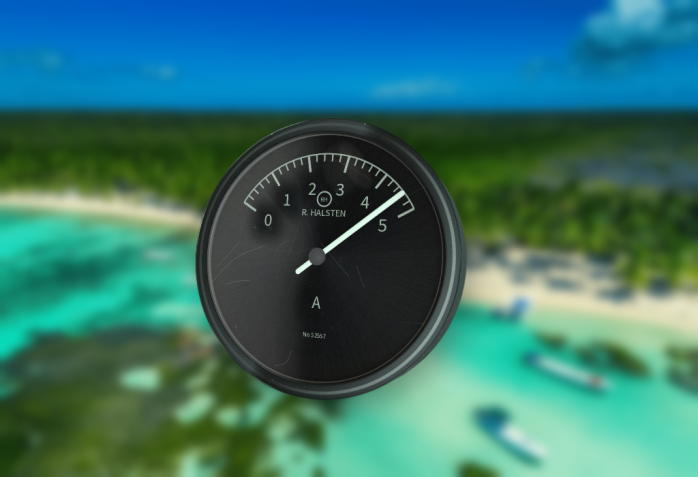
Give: 4.6 A
